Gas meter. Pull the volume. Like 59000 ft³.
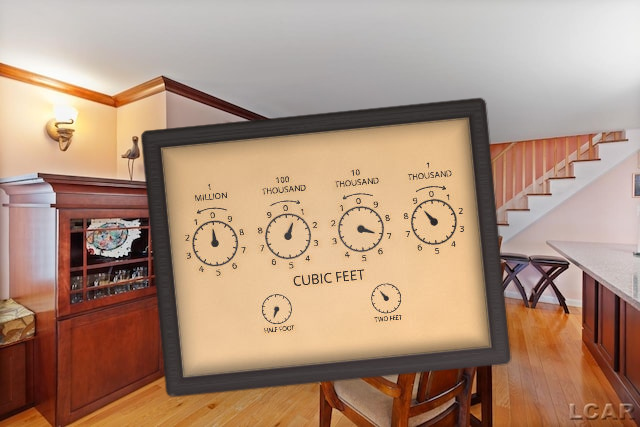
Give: 6900 ft³
